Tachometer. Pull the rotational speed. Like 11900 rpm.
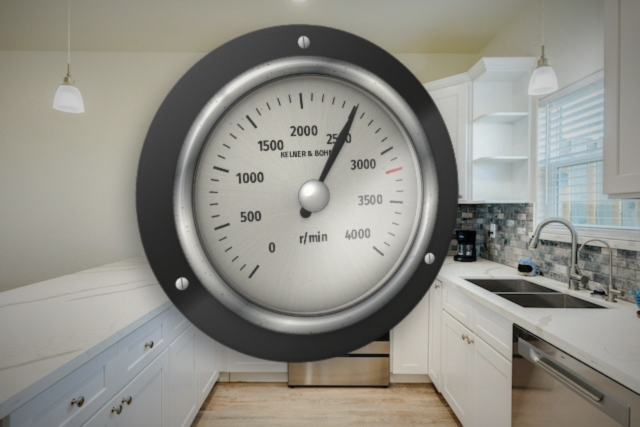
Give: 2500 rpm
